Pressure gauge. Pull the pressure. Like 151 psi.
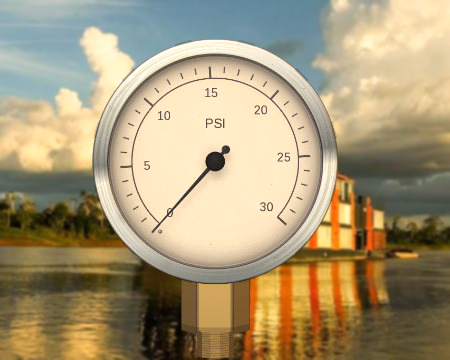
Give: 0 psi
